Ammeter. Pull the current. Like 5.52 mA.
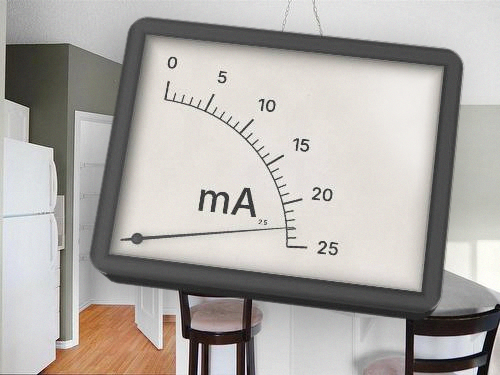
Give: 23 mA
